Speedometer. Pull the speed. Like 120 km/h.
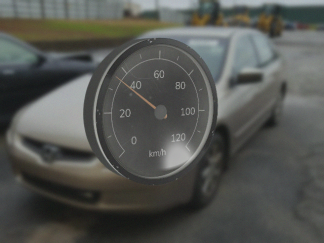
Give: 35 km/h
